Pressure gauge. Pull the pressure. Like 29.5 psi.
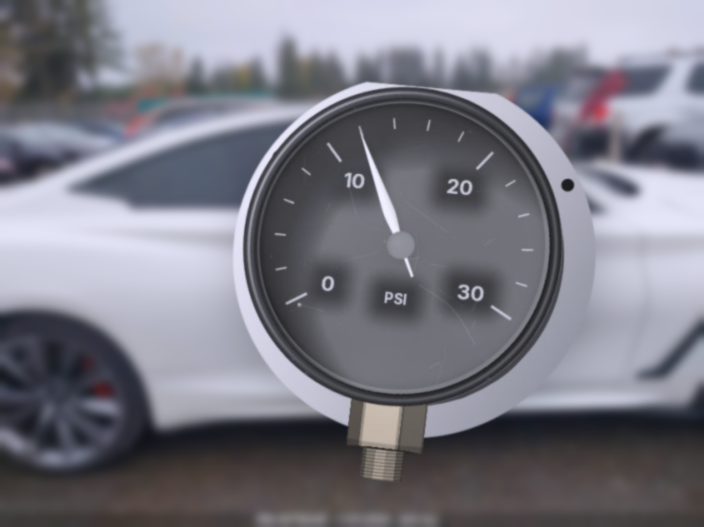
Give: 12 psi
